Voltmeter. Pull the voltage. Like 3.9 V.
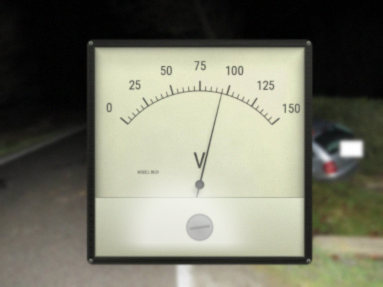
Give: 95 V
